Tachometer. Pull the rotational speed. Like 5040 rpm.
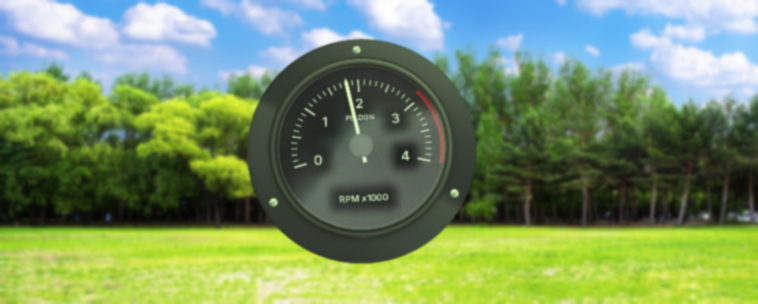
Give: 1800 rpm
